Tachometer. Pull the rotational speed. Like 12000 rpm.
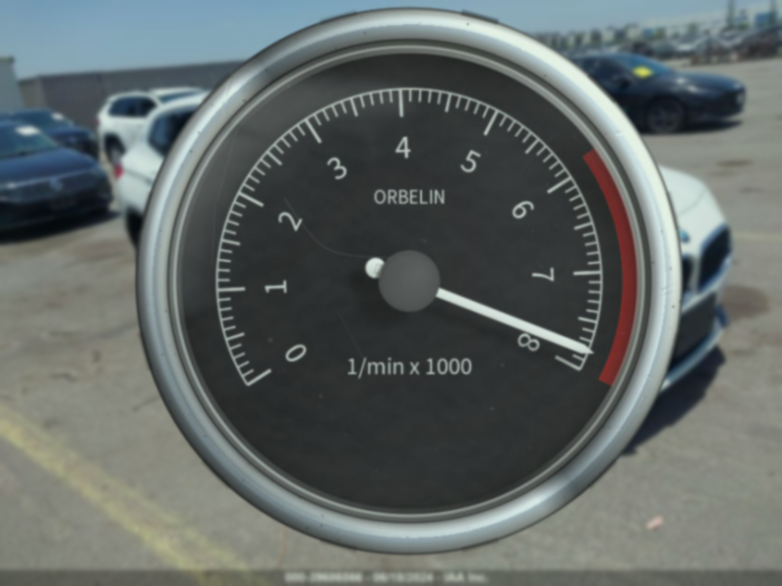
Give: 7800 rpm
